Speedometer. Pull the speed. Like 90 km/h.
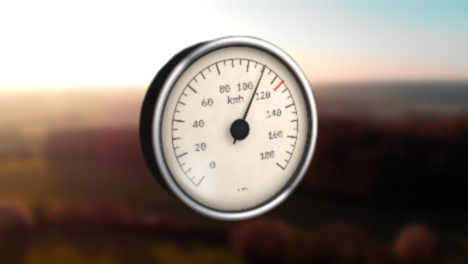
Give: 110 km/h
